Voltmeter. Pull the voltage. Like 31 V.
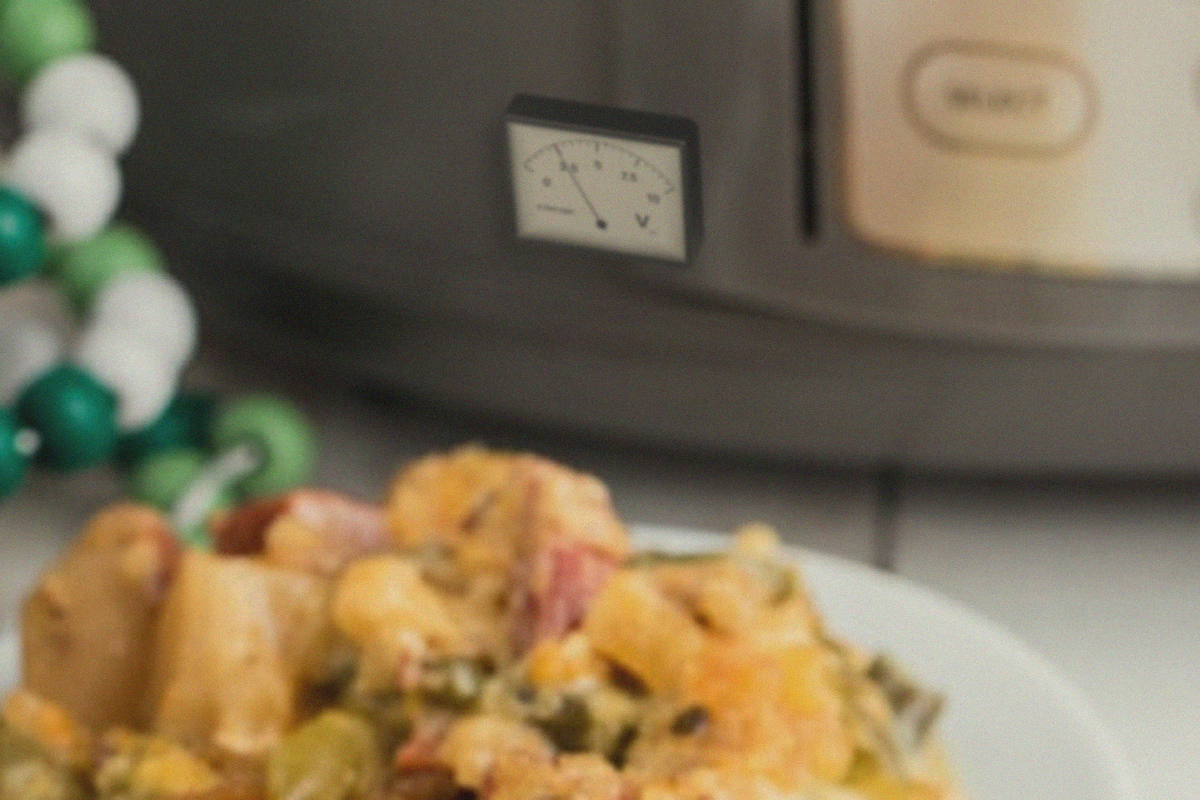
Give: 2.5 V
